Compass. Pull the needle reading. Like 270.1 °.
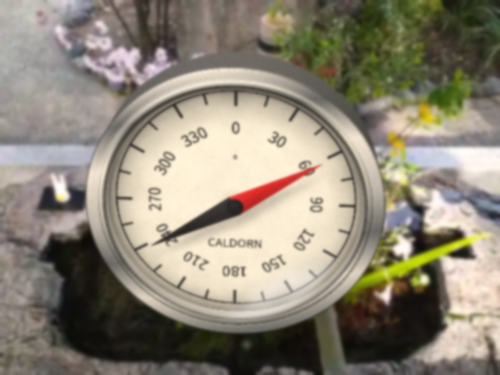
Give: 60 °
